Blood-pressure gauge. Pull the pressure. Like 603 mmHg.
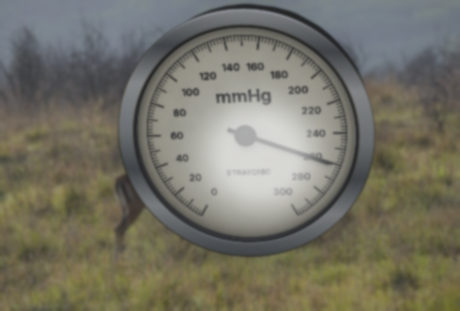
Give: 260 mmHg
